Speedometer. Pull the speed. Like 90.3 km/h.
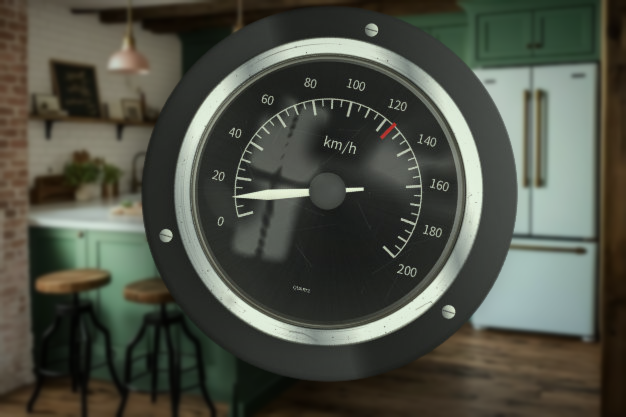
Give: 10 km/h
